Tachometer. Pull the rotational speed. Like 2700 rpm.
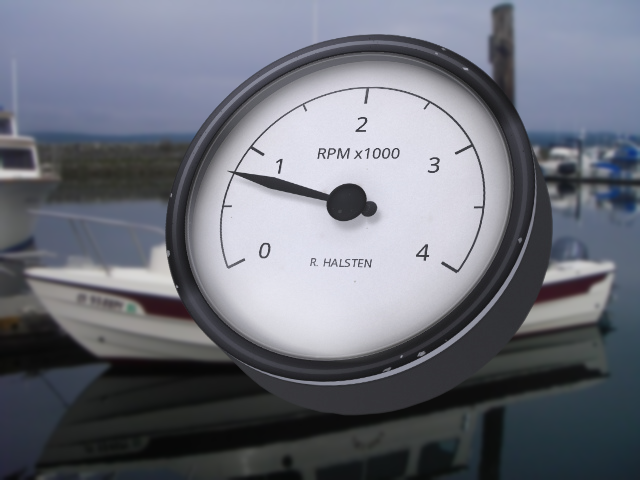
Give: 750 rpm
